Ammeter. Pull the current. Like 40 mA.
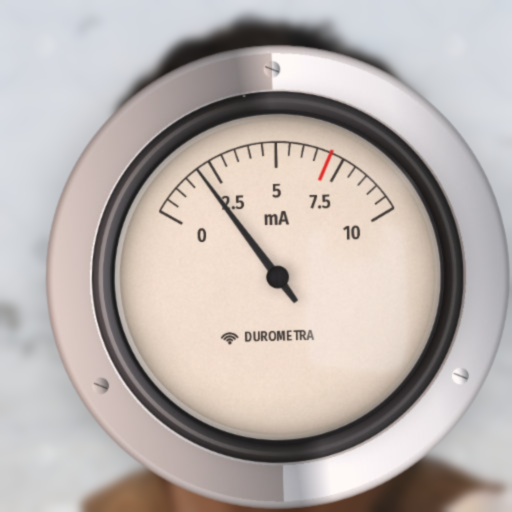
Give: 2 mA
